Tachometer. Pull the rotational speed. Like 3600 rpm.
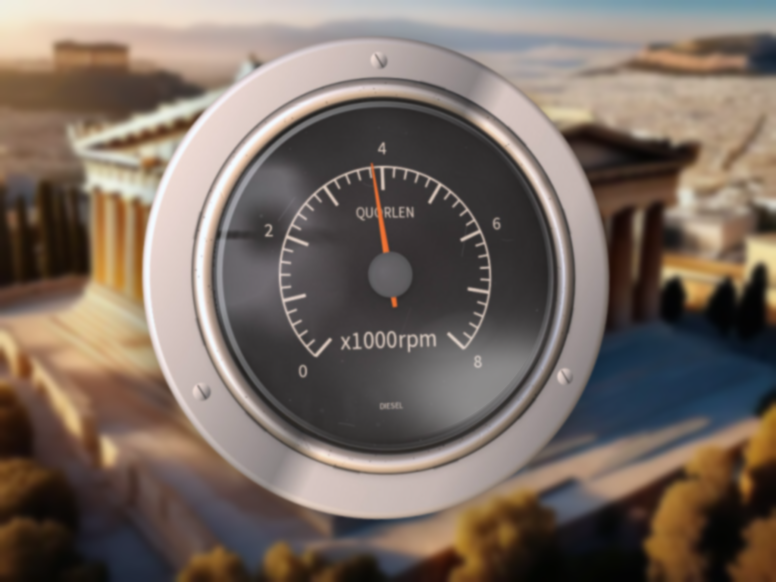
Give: 3800 rpm
